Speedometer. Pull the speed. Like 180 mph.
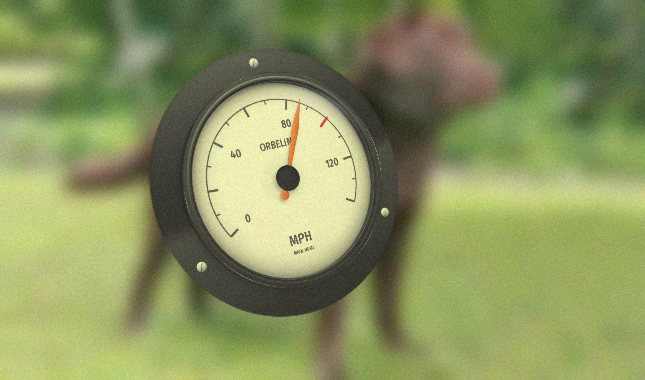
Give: 85 mph
